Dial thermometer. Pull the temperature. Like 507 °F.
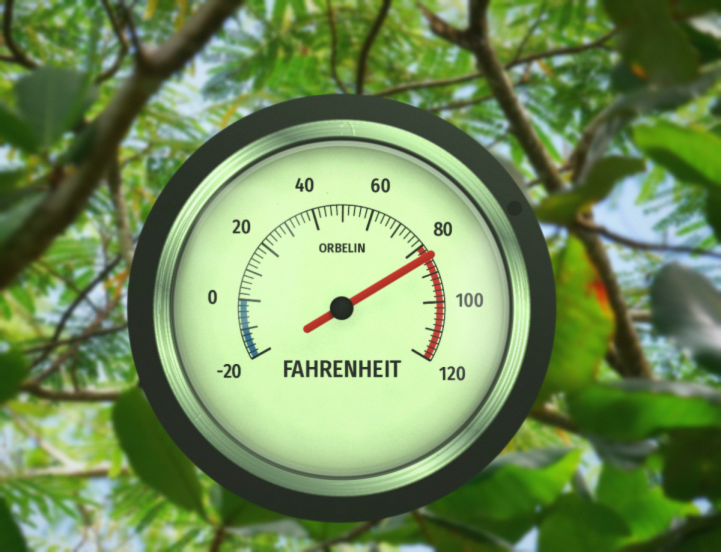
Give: 84 °F
